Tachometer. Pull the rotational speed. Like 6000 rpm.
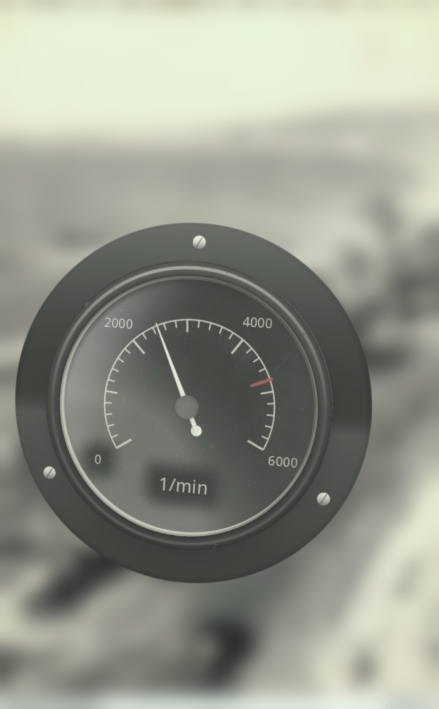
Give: 2500 rpm
